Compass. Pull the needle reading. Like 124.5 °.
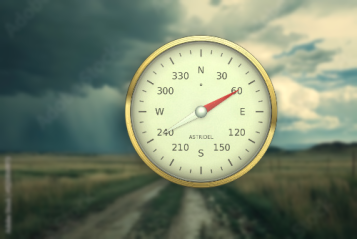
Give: 60 °
